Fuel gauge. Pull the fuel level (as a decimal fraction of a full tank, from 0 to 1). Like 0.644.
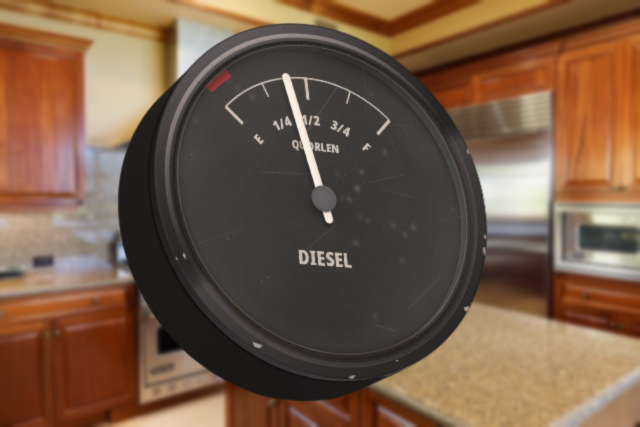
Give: 0.375
